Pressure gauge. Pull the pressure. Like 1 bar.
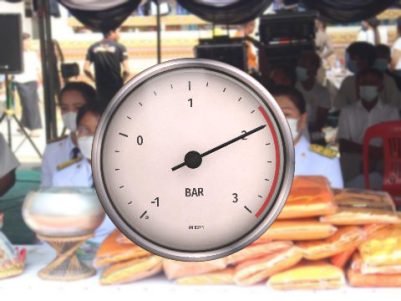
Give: 2 bar
